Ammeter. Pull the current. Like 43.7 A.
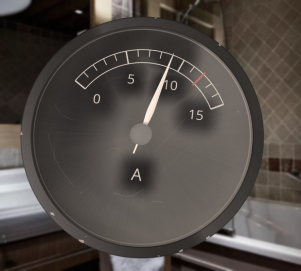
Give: 9 A
